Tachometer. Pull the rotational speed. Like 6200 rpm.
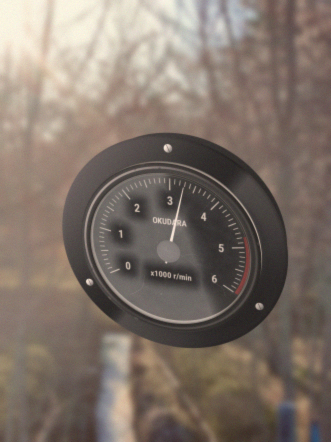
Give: 3300 rpm
